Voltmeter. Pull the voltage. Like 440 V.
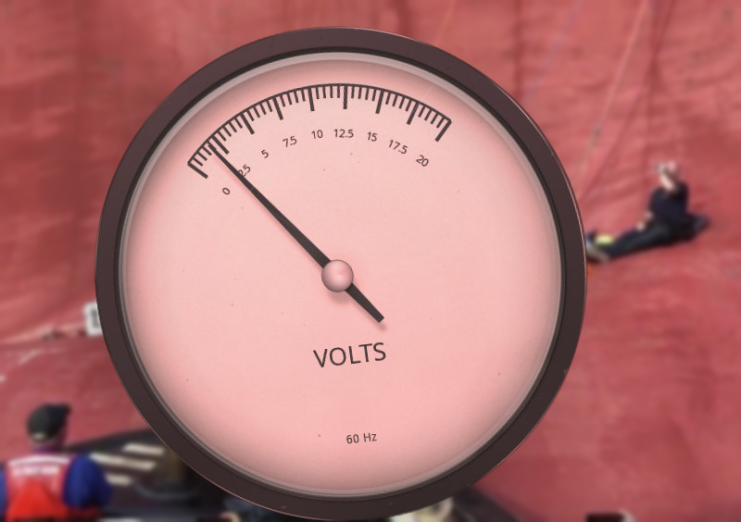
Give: 2 V
